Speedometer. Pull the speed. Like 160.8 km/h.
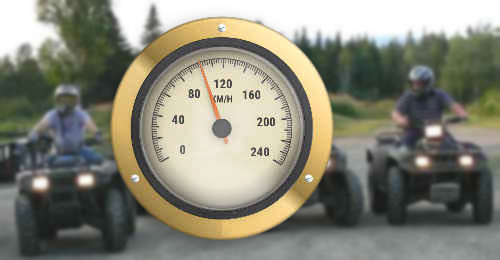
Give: 100 km/h
